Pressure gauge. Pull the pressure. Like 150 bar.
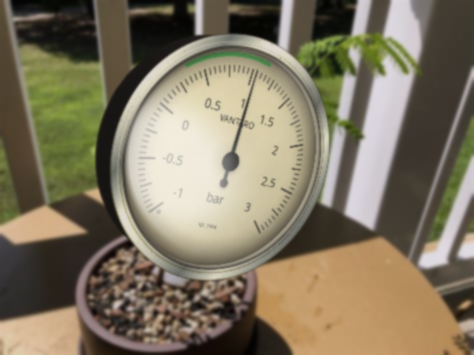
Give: 1 bar
